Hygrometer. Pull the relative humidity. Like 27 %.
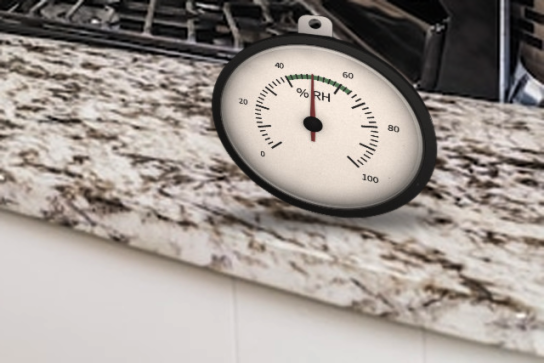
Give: 50 %
